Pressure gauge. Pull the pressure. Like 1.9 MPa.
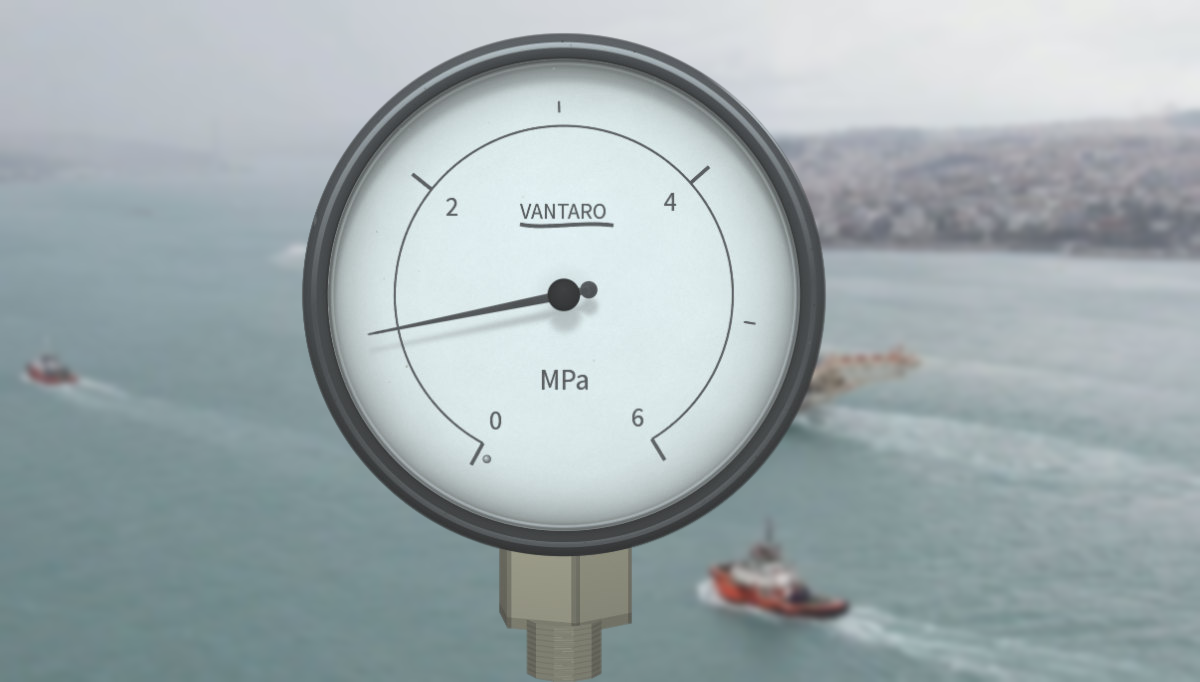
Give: 1 MPa
